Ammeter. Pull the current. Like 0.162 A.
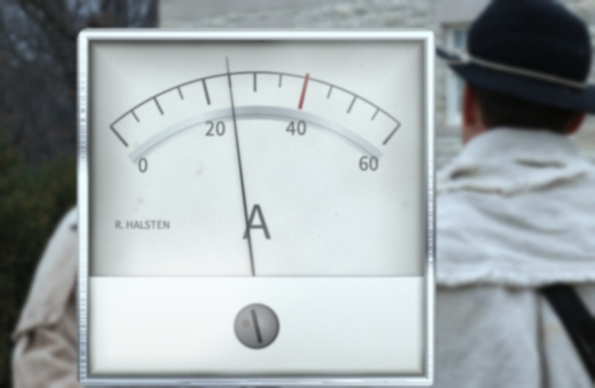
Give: 25 A
